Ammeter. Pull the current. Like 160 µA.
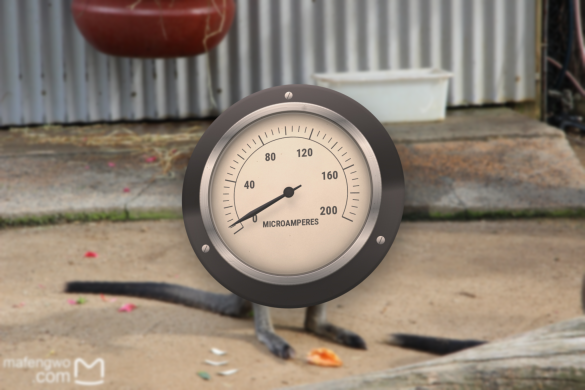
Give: 5 µA
